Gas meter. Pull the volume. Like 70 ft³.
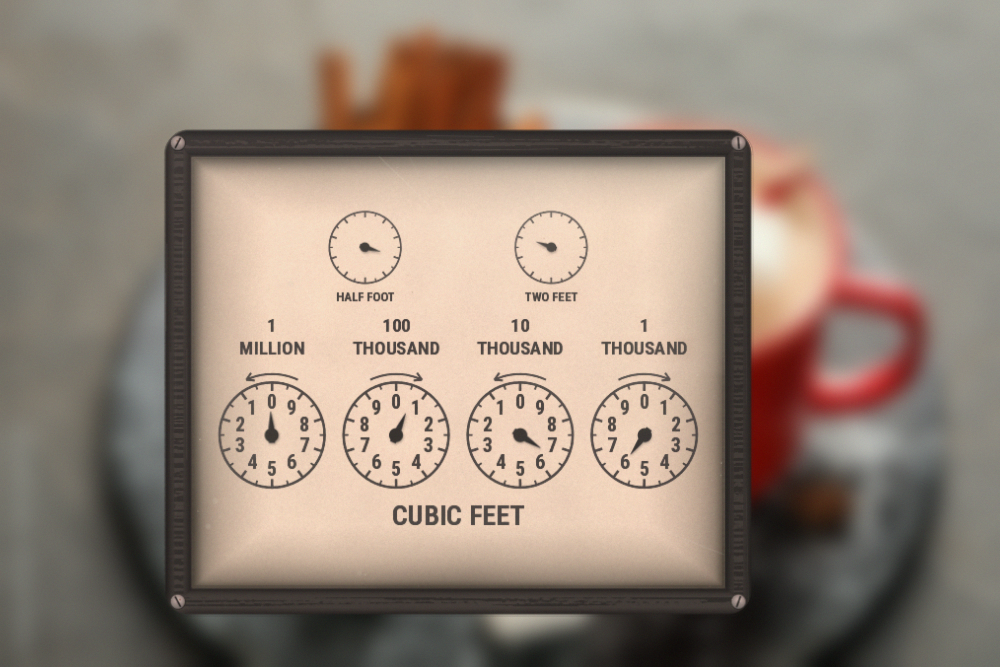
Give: 6600 ft³
